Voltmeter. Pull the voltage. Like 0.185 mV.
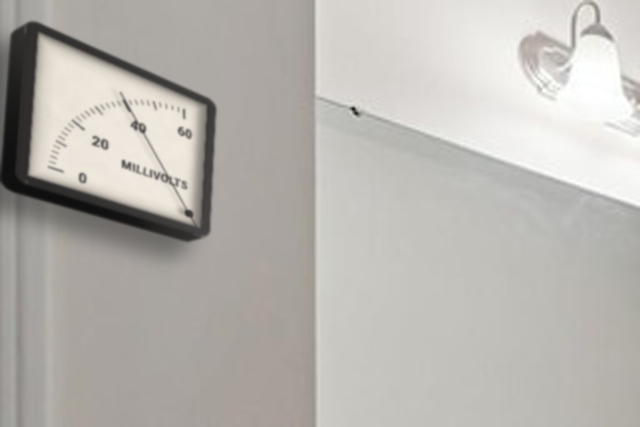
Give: 40 mV
